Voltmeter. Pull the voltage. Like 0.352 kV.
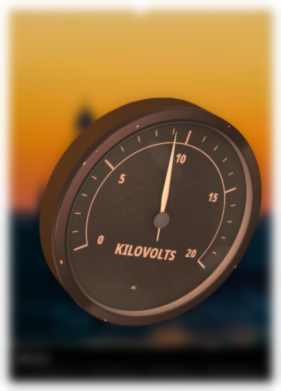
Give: 9 kV
